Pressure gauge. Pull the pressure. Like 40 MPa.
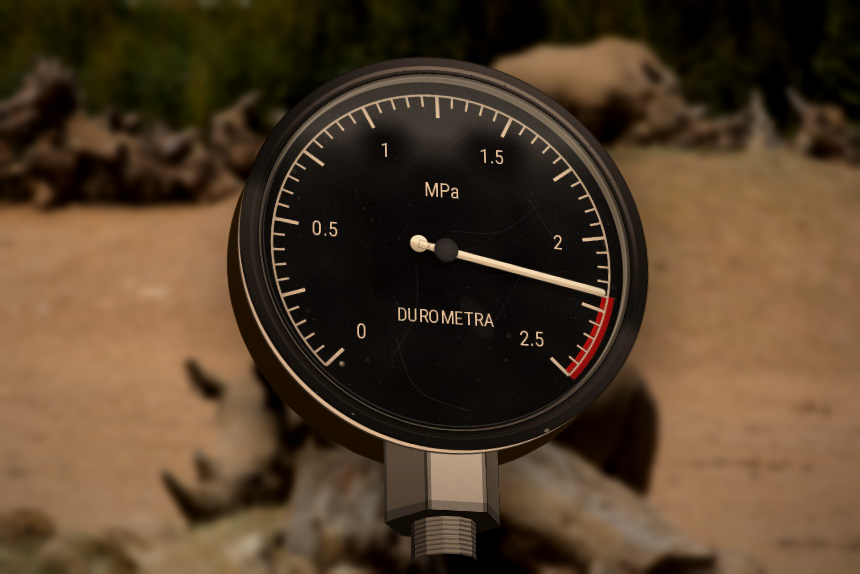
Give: 2.2 MPa
